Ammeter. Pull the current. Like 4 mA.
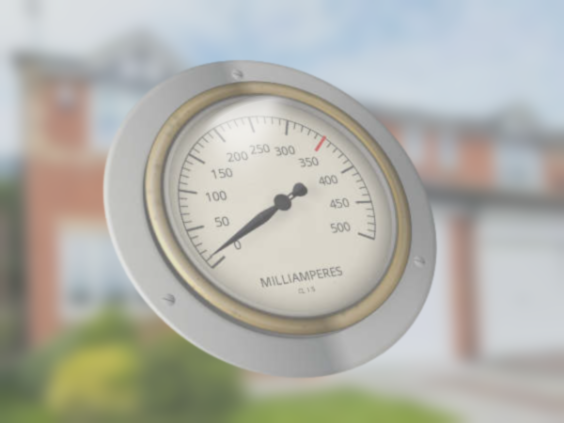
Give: 10 mA
